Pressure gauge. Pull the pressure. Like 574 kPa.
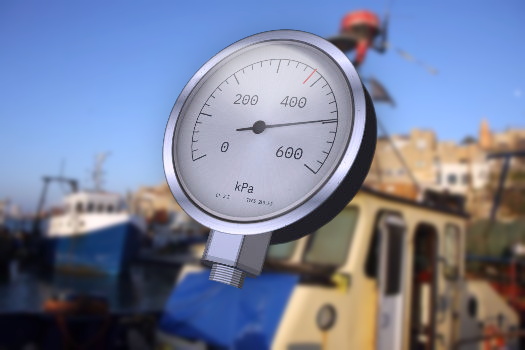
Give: 500 kPa
